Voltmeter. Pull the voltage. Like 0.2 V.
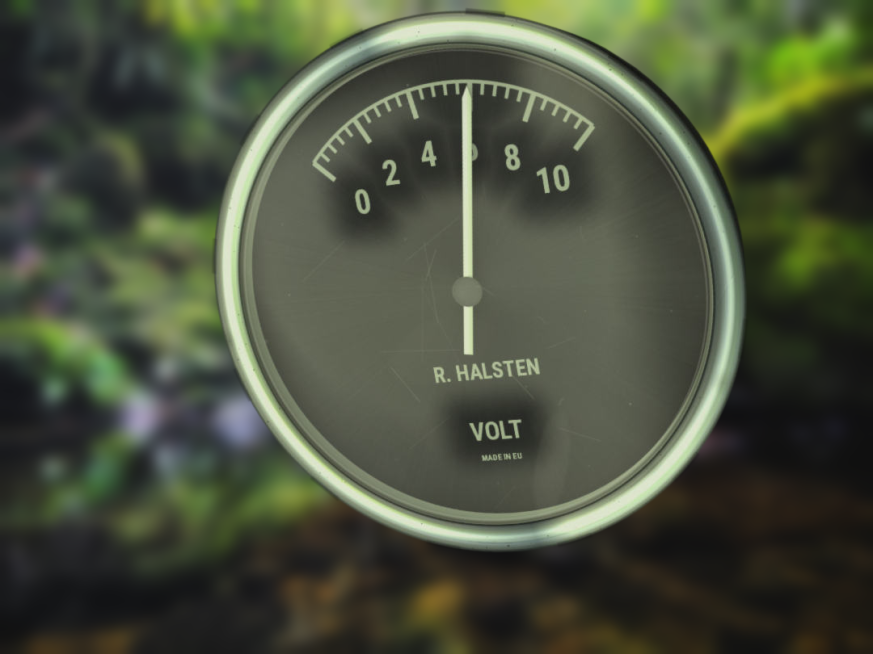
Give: 6 V
